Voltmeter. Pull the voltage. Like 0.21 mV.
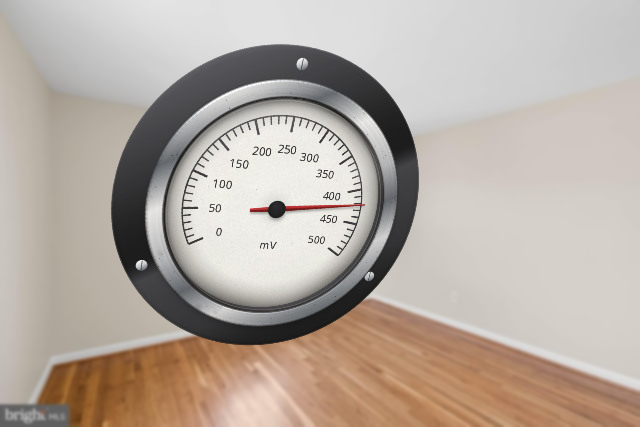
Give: 420 mV
